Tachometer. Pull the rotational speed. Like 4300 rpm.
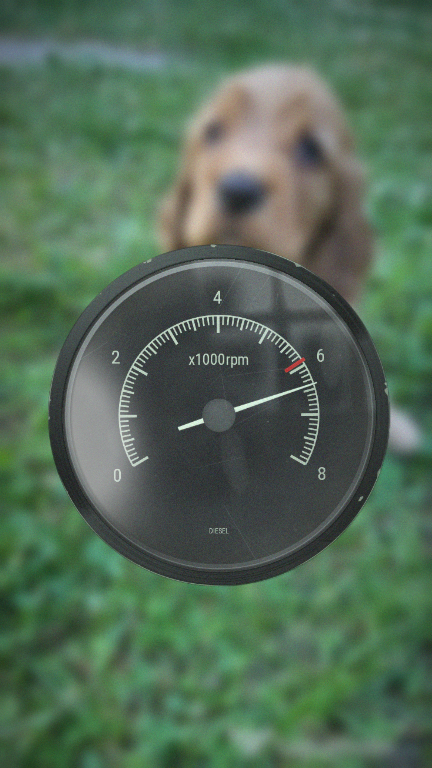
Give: 6400 rpm
